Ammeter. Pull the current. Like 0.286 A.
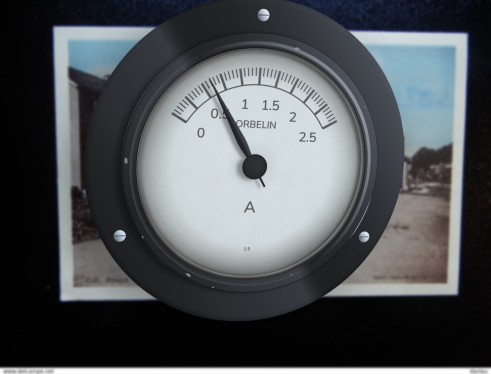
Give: 0.6 A
